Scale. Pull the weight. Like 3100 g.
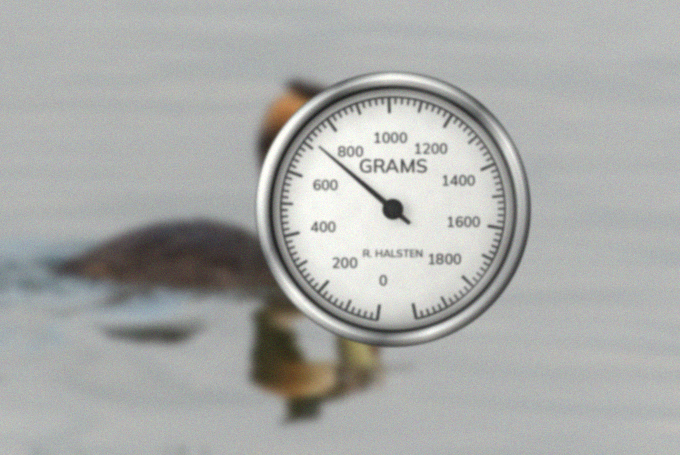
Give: 720 g
